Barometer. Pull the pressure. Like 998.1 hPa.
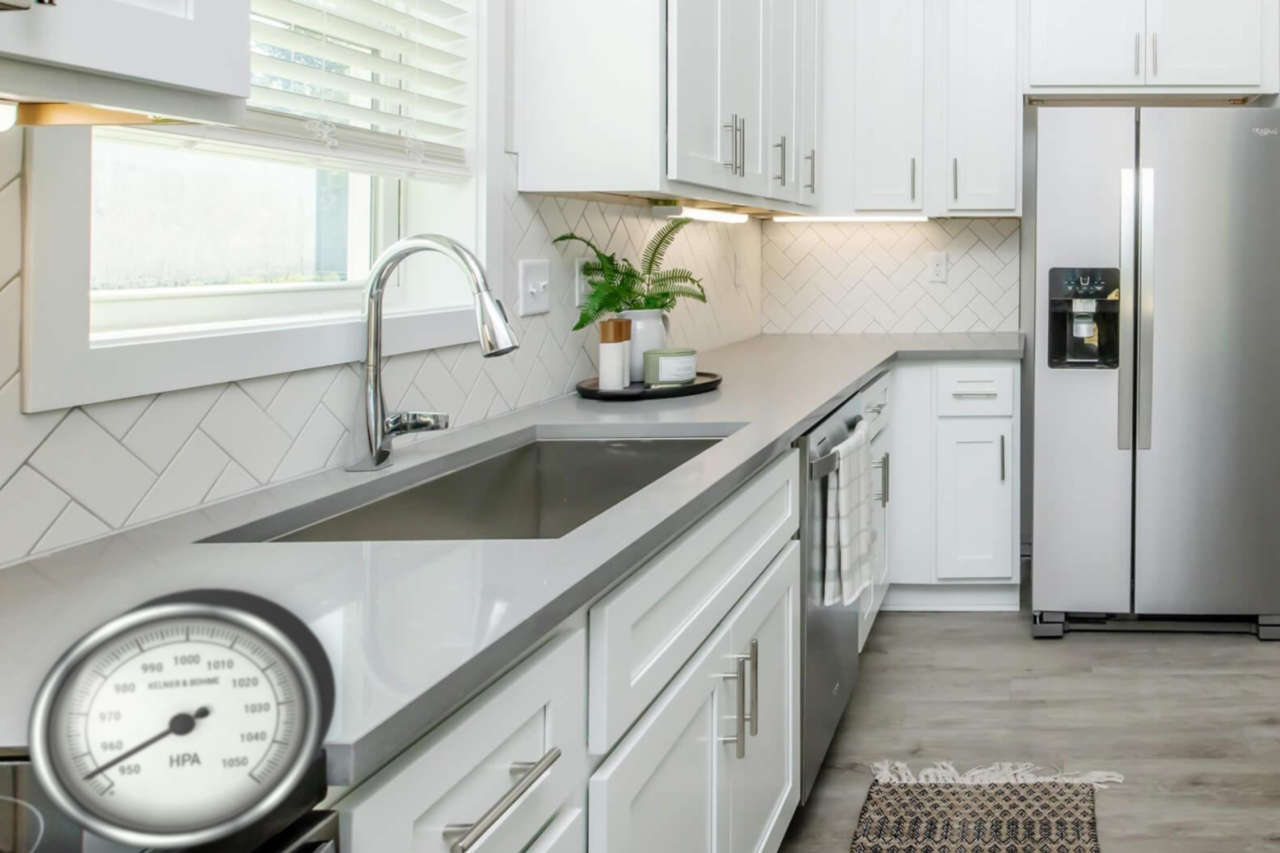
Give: 955 hPa
